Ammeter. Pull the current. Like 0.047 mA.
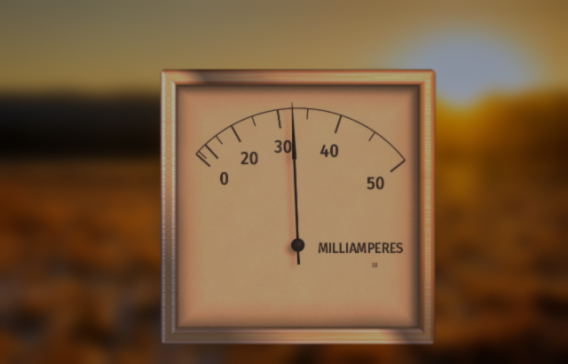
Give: 32.5 mA
